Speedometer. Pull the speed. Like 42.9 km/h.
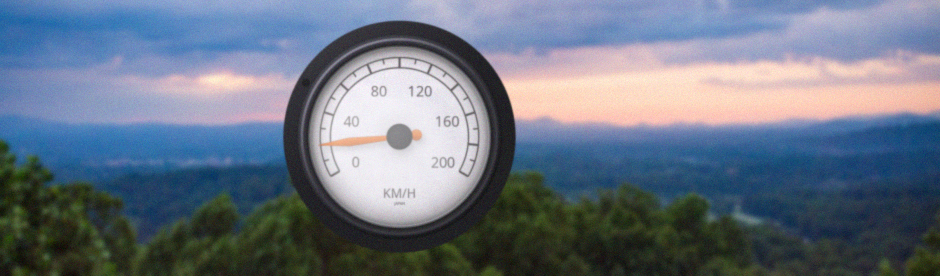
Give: 20 km/h
